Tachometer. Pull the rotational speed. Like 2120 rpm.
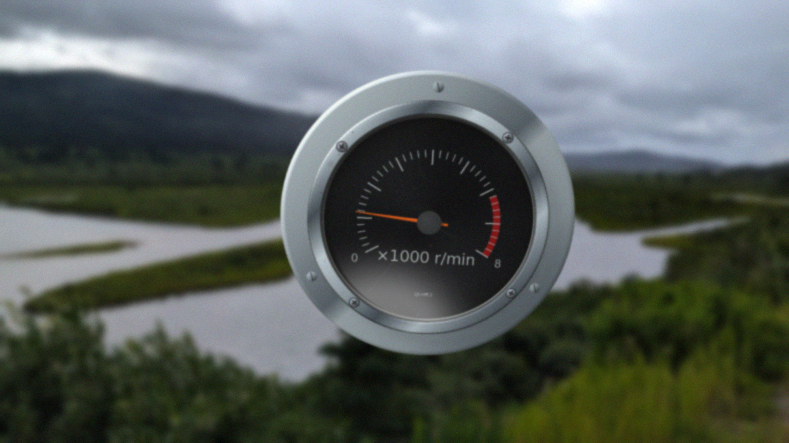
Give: 1200 rpm
